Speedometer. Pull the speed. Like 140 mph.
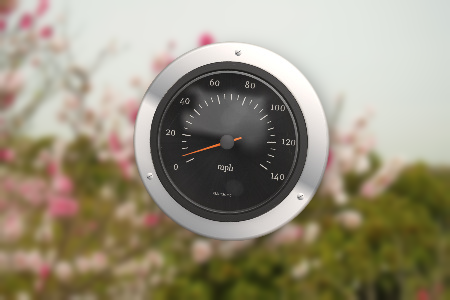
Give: 5 mph
